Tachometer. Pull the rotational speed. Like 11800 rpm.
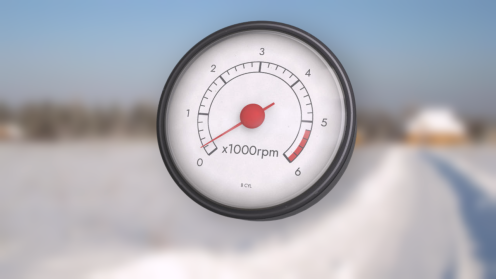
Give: 200 rpm
